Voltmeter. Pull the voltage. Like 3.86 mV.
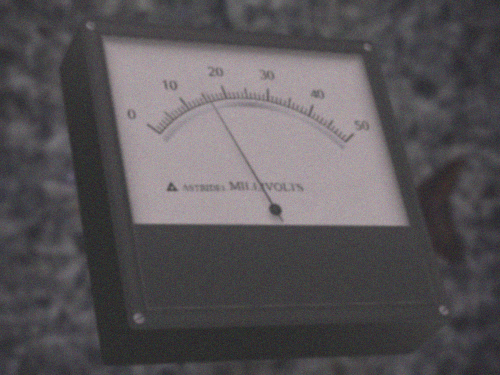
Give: 15 mV
